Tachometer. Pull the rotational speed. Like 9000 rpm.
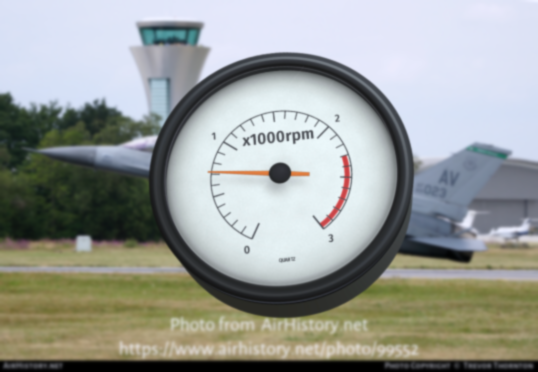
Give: 700 rpm
